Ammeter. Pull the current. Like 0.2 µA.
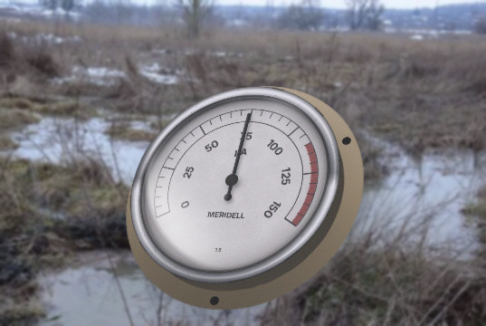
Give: 75 µA
